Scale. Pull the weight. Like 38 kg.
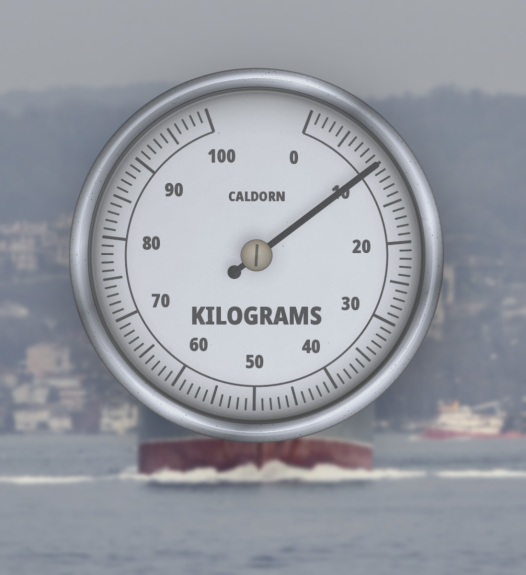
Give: 10 kg
